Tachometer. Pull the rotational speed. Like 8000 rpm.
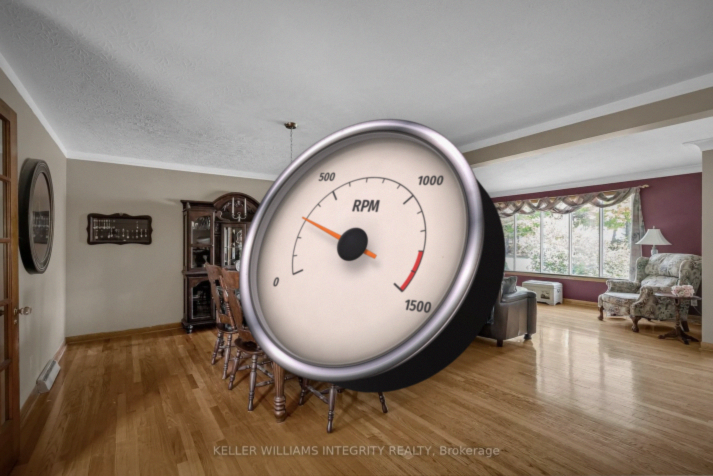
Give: 300 rpm
